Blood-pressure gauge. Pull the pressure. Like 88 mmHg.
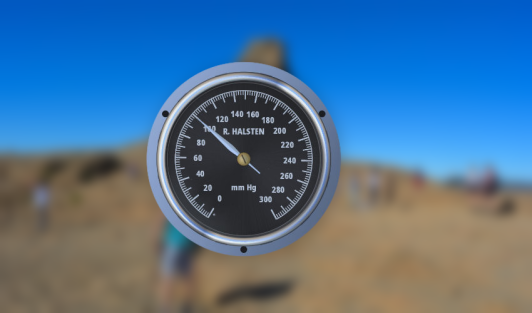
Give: 100 mmHg
